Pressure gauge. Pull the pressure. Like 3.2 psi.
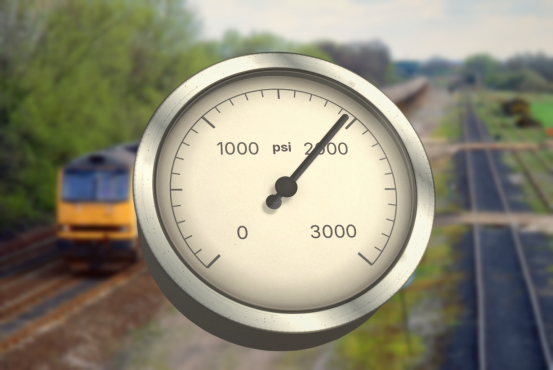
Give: 1950 psi
